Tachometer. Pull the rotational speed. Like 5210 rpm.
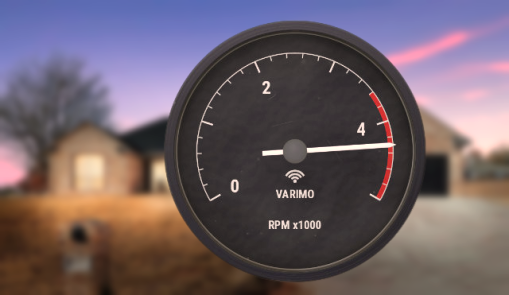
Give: 4300 rpm
